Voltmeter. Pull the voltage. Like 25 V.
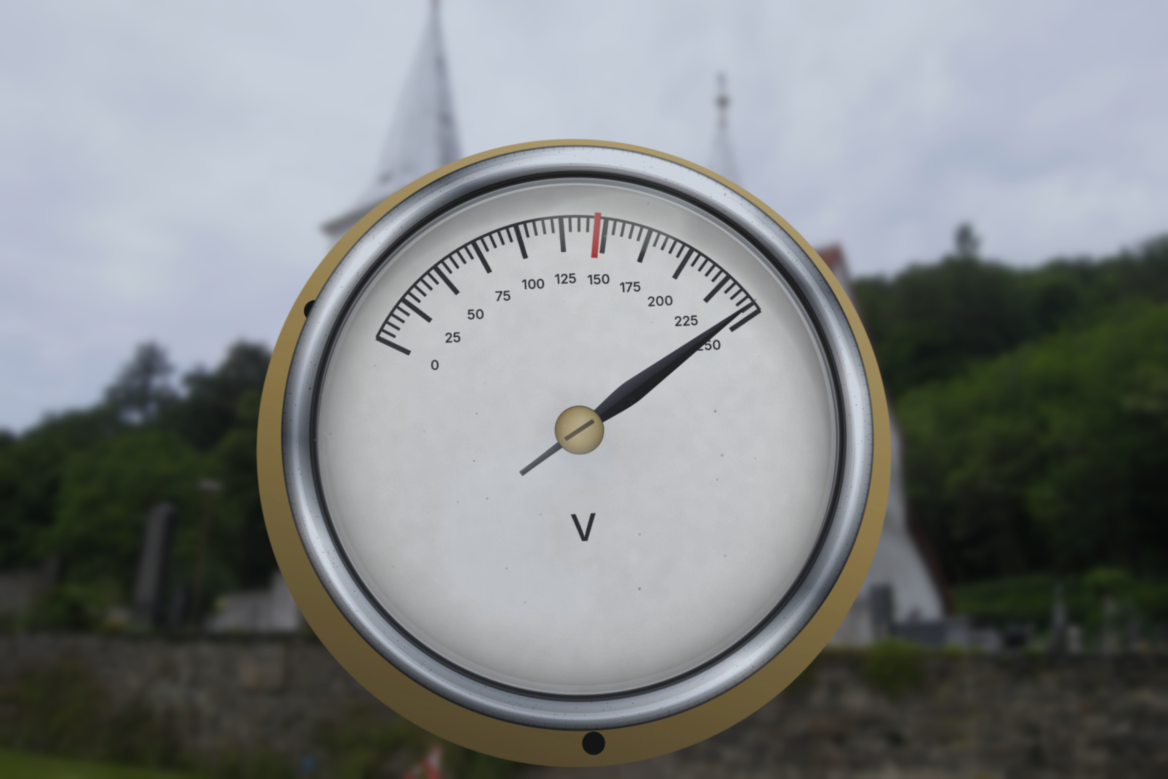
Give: 245 V
